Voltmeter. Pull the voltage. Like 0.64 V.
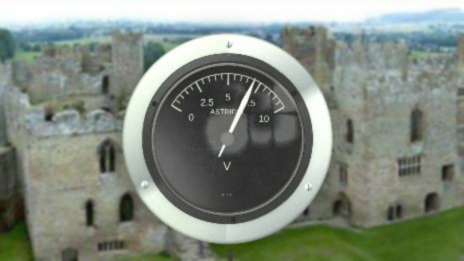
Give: 7 V
